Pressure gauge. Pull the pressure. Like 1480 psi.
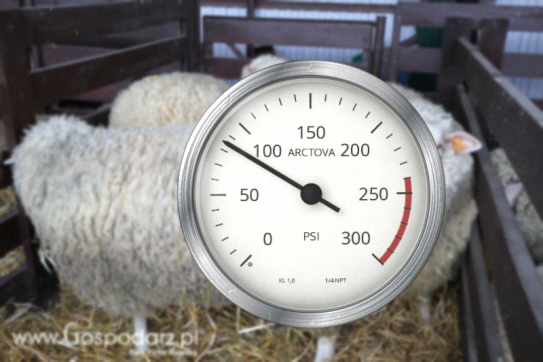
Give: 85 psi
